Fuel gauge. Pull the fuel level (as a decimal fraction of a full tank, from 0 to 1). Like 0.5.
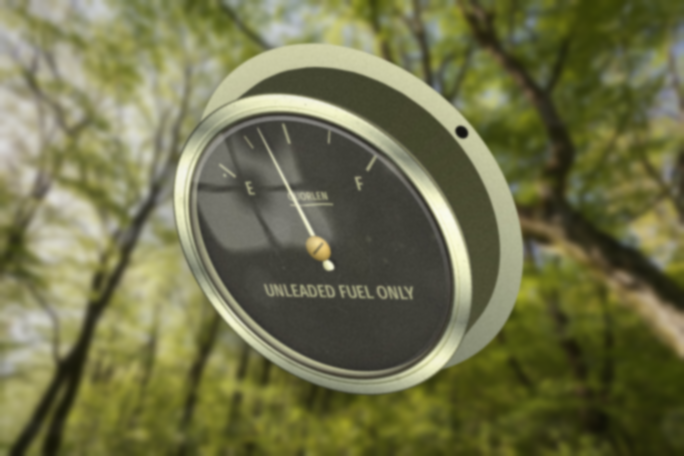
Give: 0.375
